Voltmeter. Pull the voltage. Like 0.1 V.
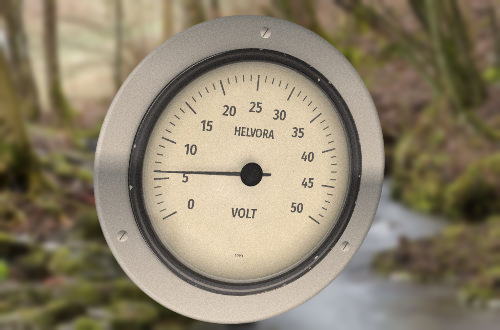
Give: 6 V
